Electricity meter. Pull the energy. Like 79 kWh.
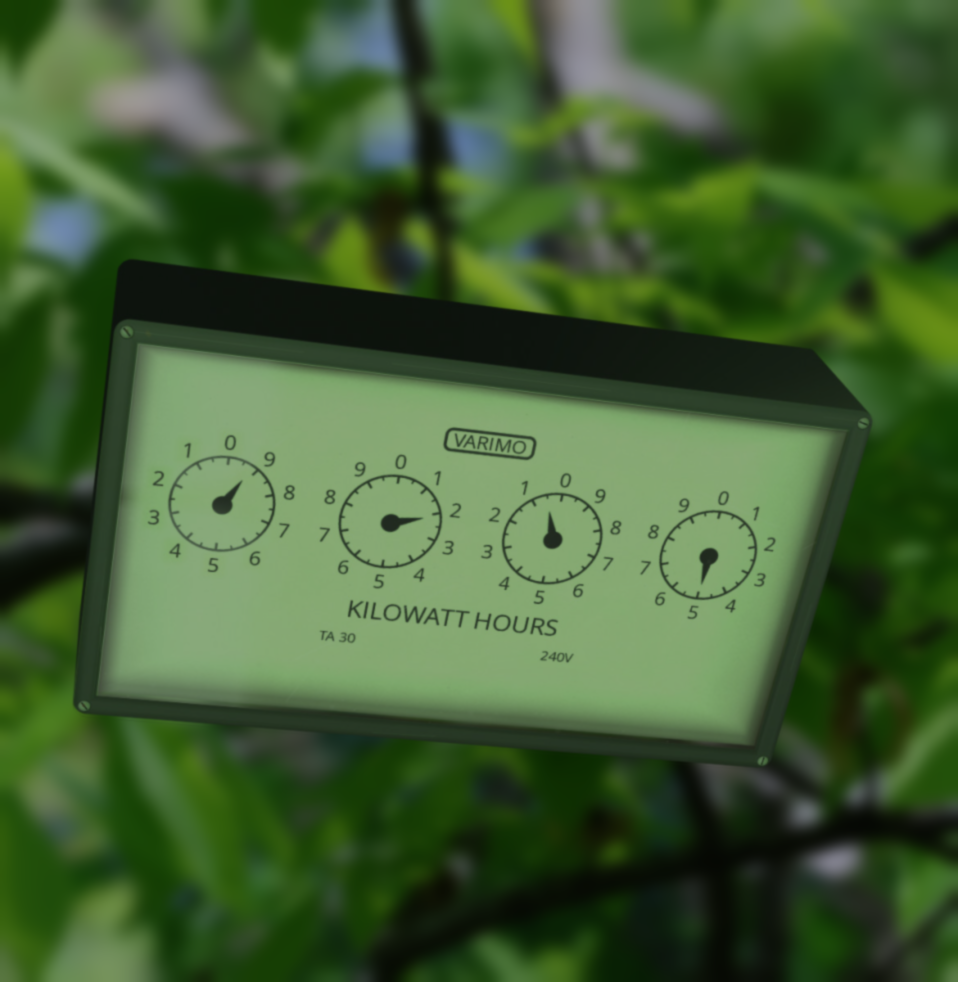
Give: 9205 kWh
